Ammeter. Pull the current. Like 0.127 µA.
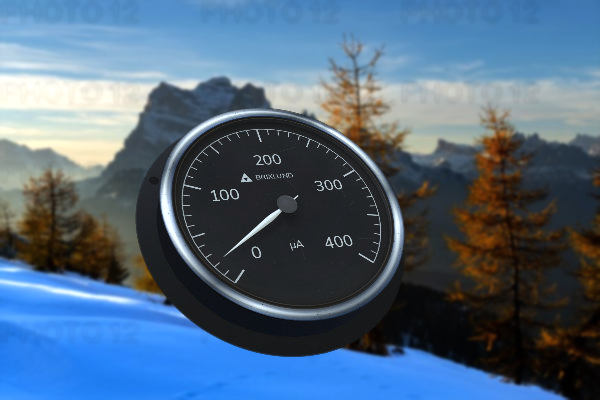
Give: 20 µA
